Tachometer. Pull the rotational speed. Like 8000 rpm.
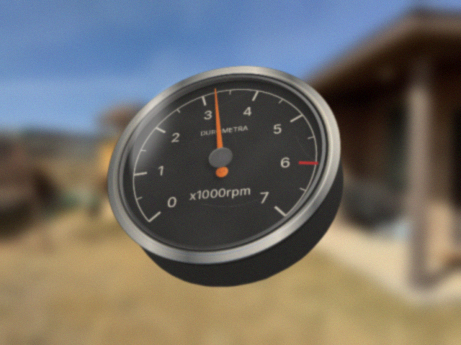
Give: 3250 rpm
